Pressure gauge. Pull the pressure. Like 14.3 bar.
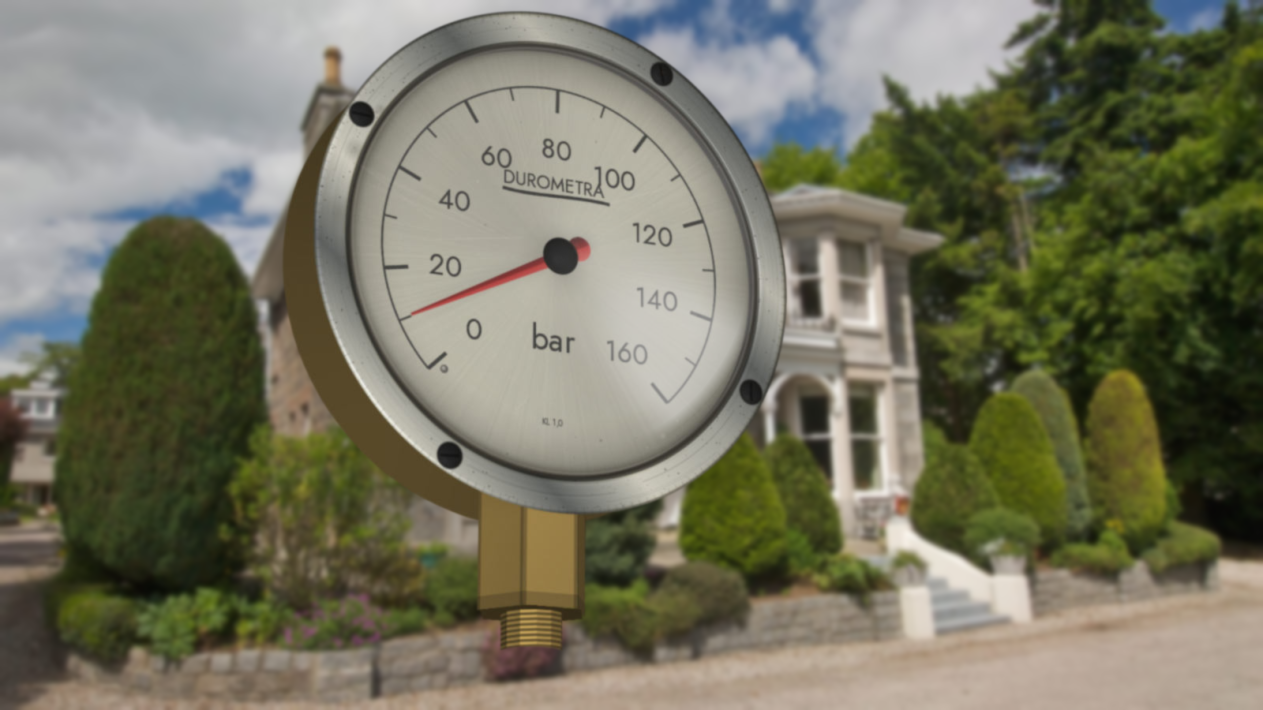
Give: 10 bar
